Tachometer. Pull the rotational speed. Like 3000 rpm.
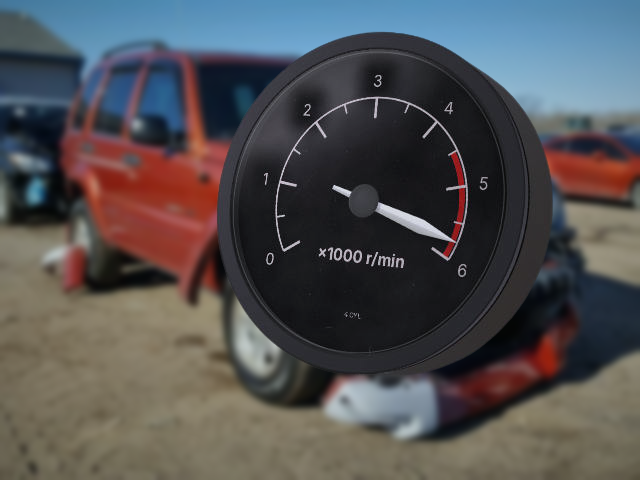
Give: 5750 rpm
